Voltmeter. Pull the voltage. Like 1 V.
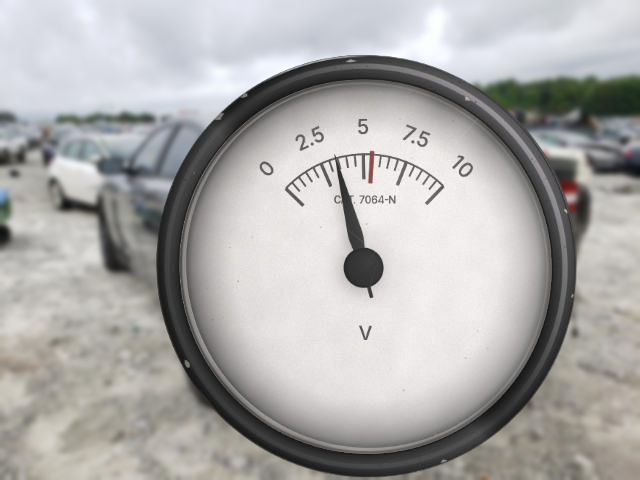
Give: 3.5 V
